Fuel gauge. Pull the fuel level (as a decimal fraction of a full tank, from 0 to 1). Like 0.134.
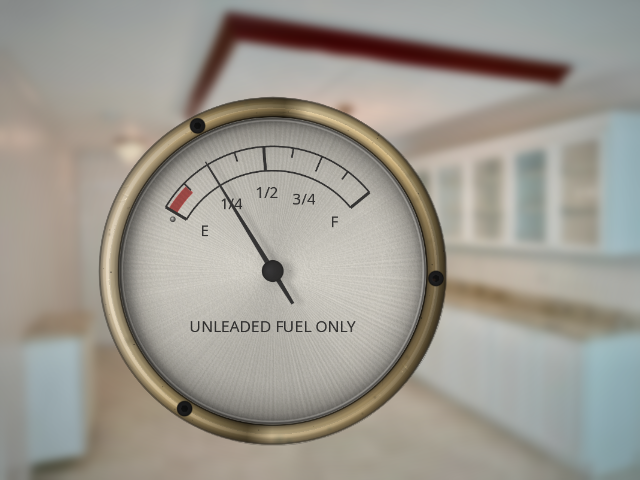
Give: 0.25
